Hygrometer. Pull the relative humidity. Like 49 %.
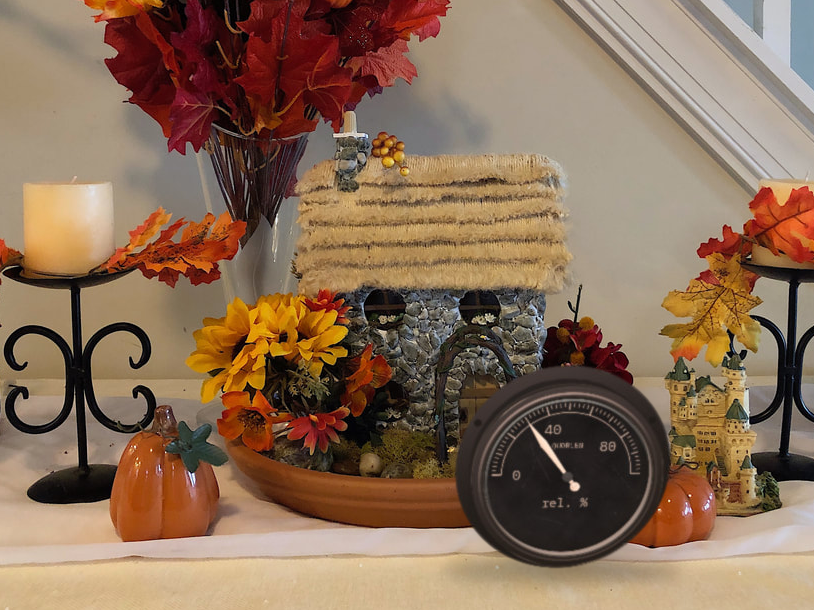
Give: 30 %
